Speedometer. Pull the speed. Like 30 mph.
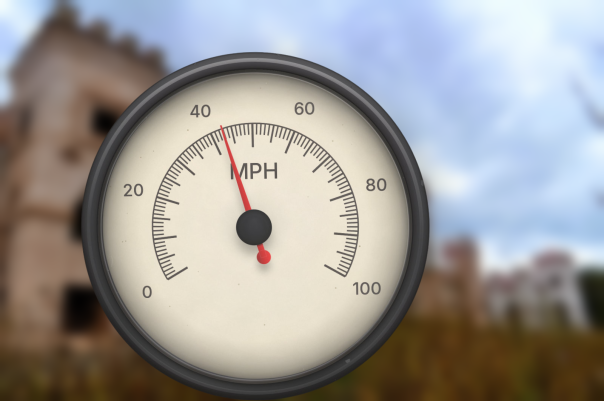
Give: 43 mph
